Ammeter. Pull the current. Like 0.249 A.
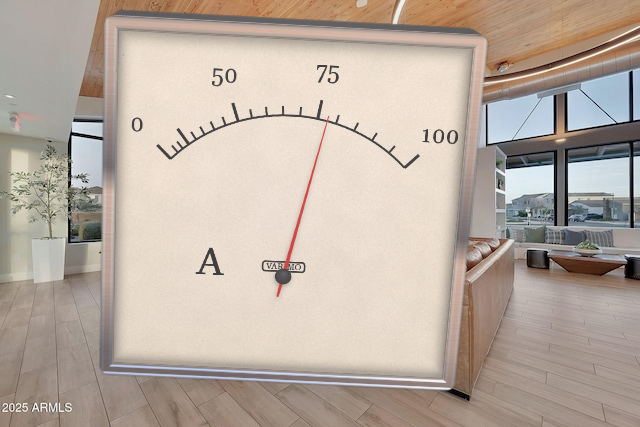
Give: 77.5 A
